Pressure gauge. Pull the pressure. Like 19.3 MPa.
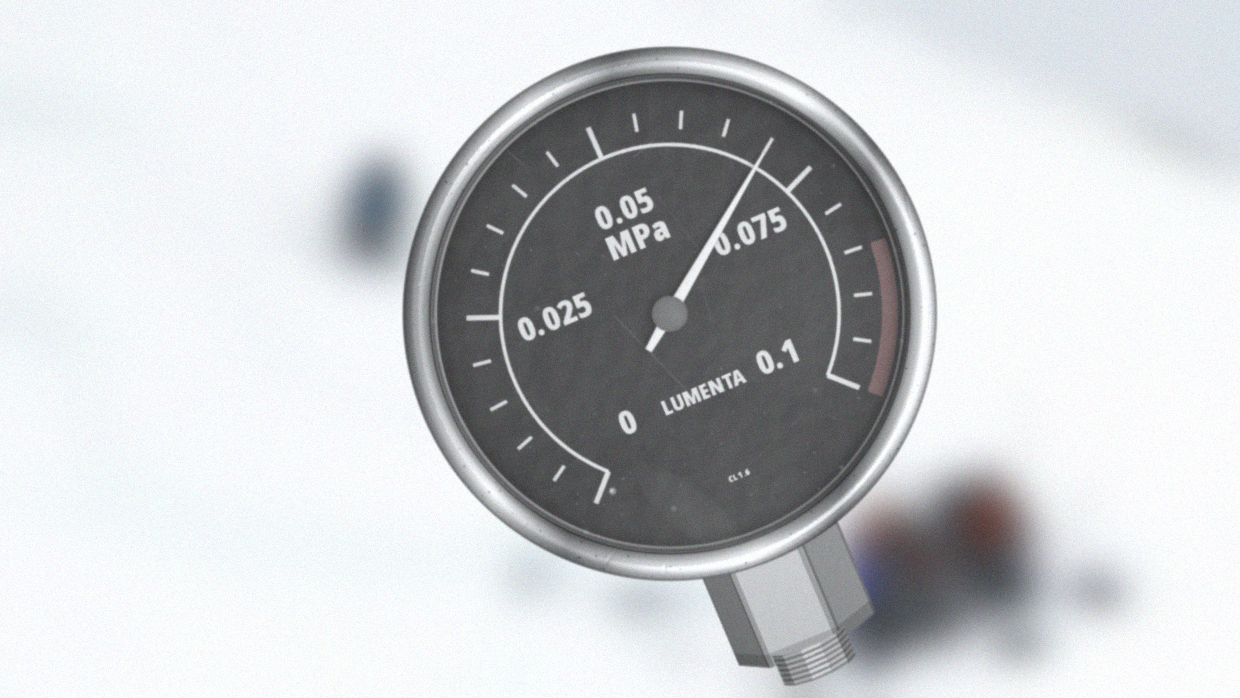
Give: 0.07 MPa
